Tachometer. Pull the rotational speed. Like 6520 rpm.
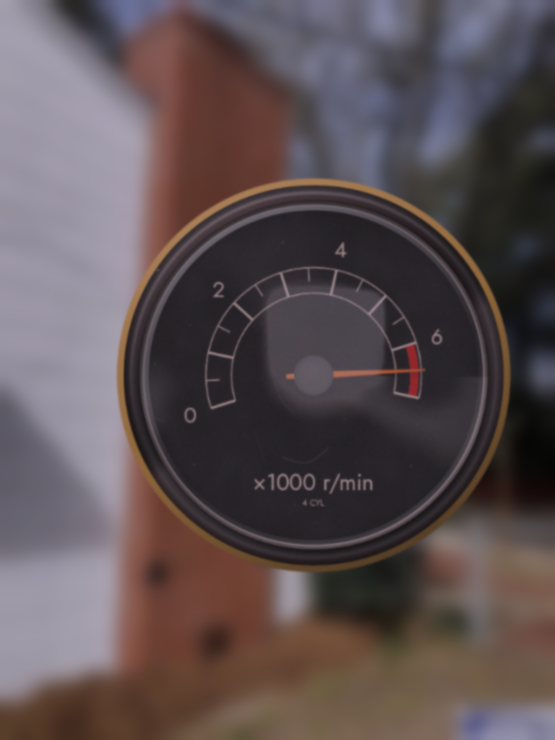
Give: 6500 rpm
